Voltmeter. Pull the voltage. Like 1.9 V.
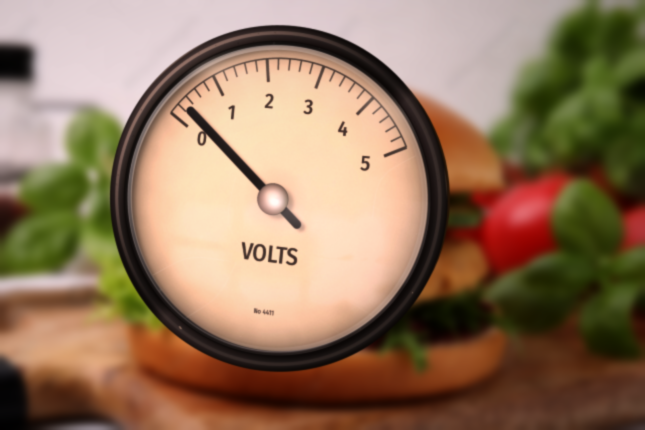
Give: 0.3 V
